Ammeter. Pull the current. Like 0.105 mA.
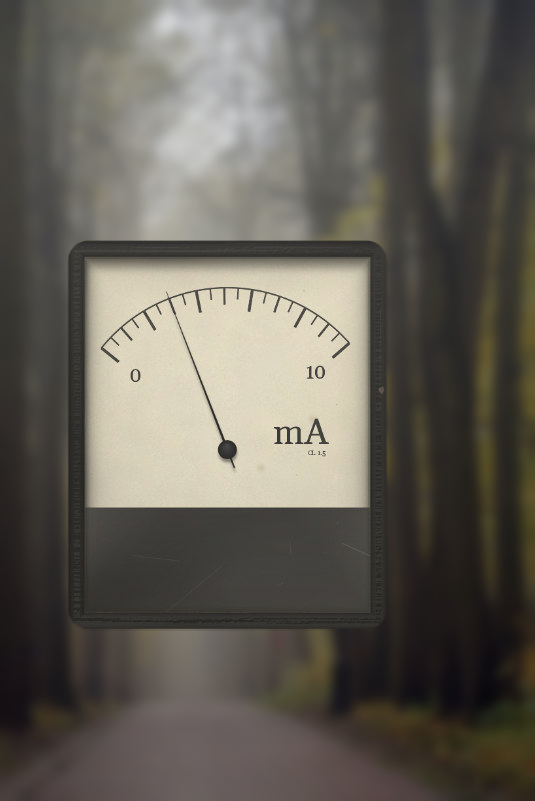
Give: 3 mA
